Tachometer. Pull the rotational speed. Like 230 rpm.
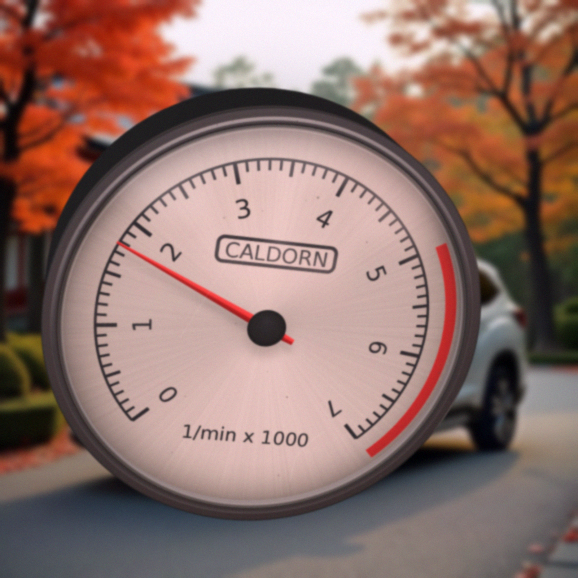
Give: 1800 rpm
